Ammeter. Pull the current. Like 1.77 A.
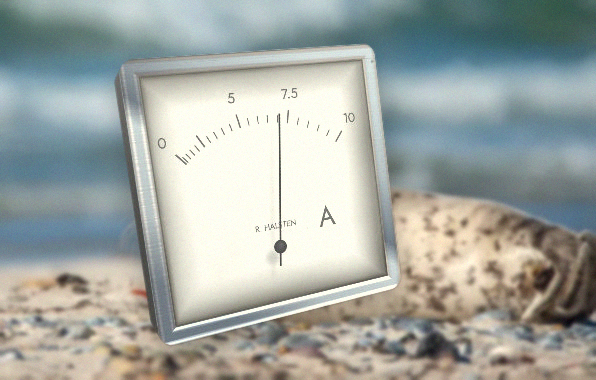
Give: 7 A
